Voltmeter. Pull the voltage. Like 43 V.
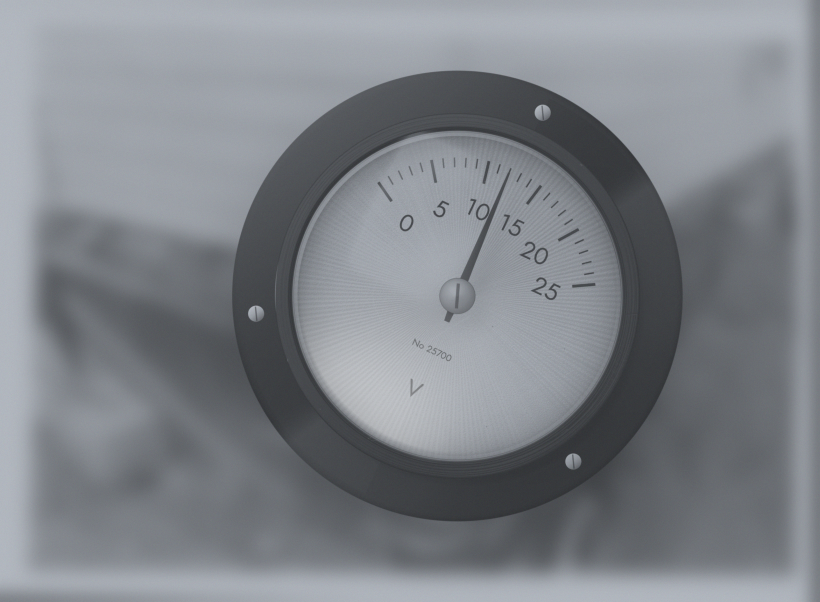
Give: 12 V
